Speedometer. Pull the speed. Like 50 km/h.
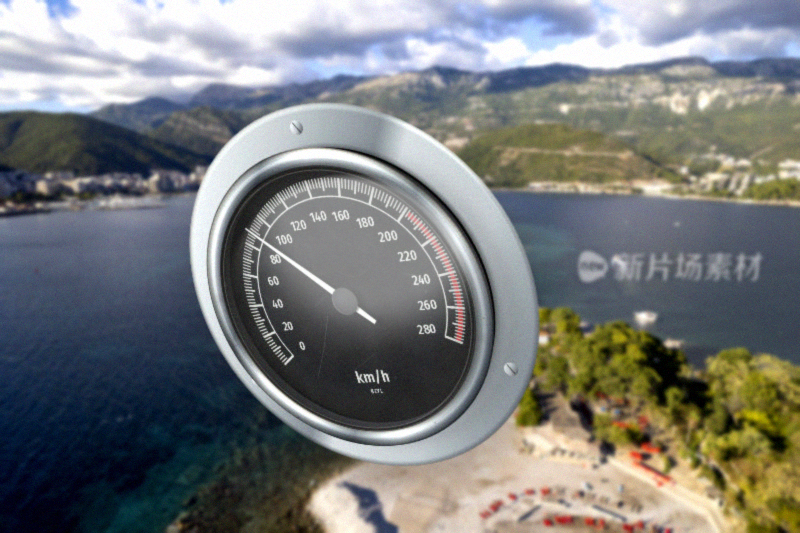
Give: 90 km/h
